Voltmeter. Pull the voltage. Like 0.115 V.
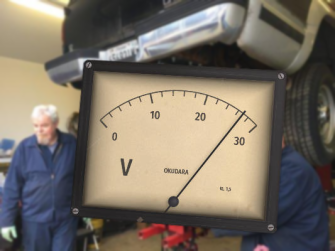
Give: 27 V
